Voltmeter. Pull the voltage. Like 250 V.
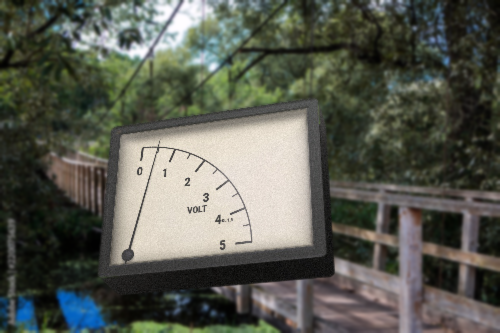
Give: 0.5 V
